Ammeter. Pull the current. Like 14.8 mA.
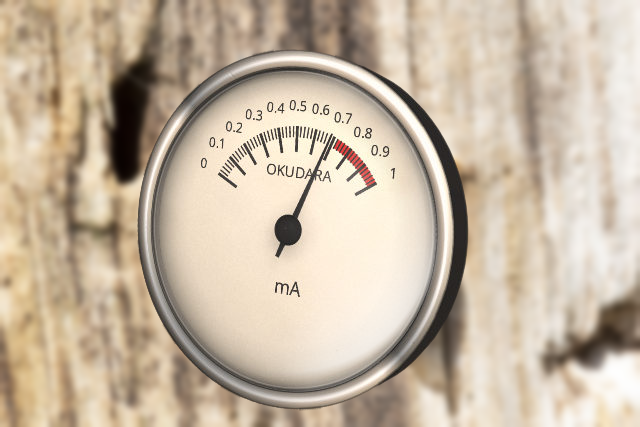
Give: 0.7 mA
